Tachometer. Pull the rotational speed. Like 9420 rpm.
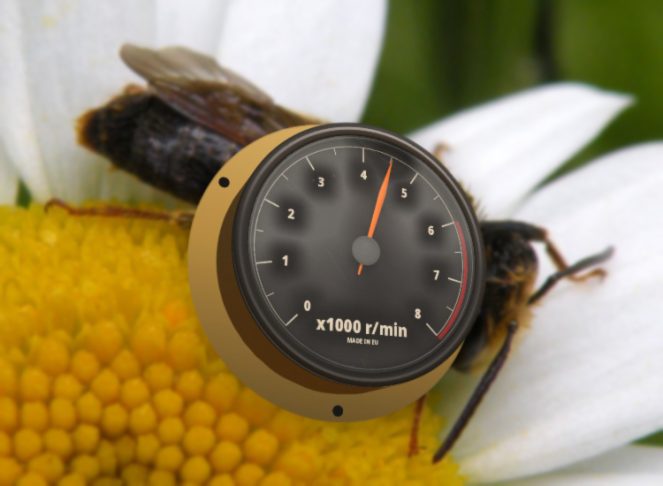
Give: 4500 rpm
